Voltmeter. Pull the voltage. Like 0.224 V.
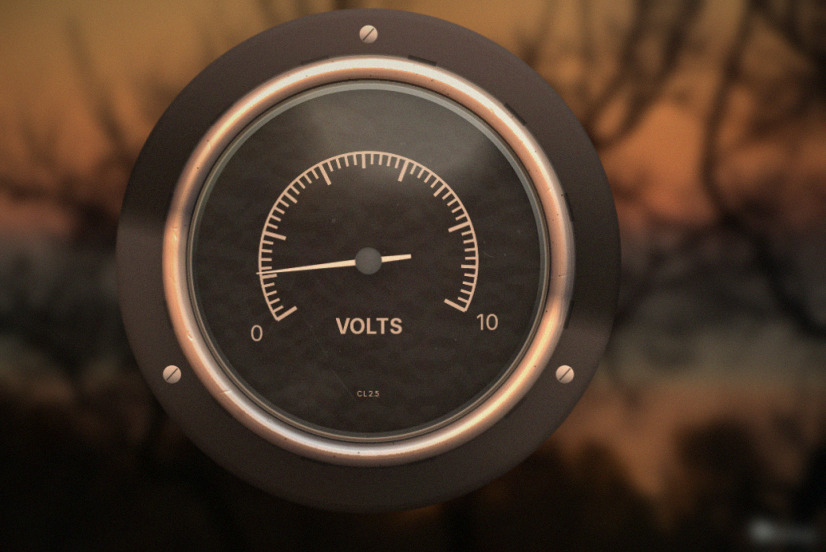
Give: 1.1 V
